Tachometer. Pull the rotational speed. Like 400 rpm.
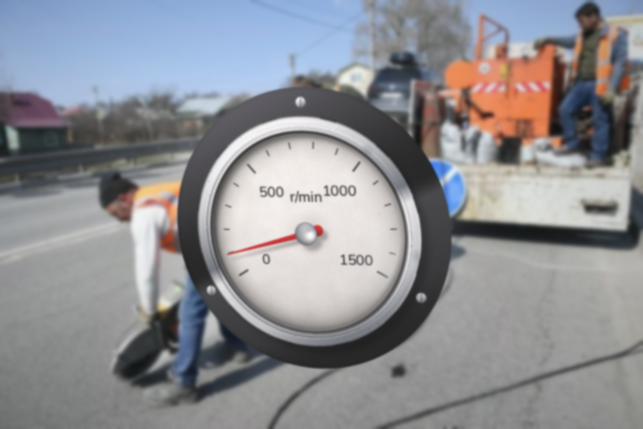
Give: 100 rpm
